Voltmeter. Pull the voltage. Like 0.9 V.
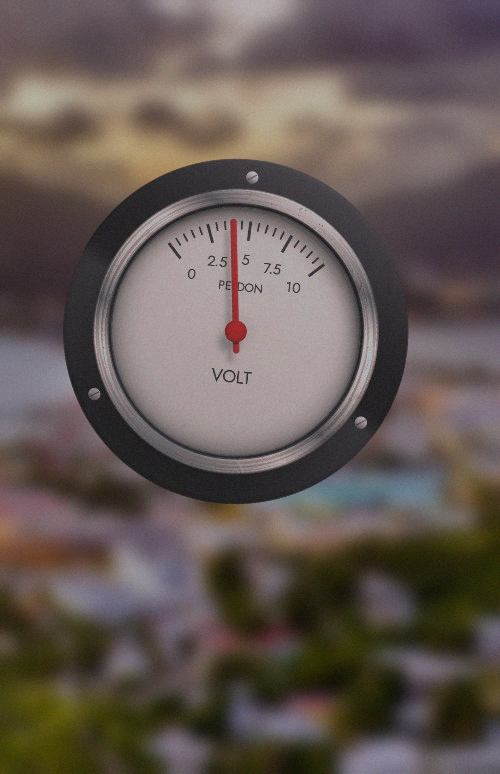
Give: 4 V
